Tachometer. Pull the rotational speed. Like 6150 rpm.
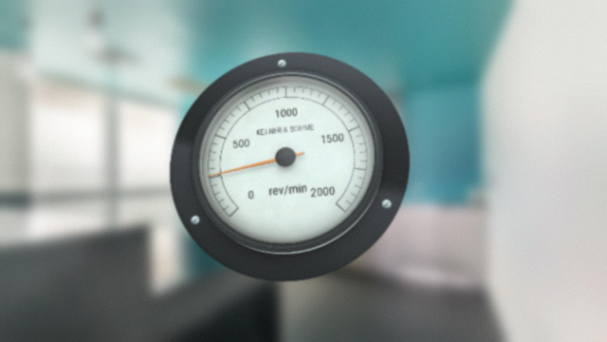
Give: 250 rpm
